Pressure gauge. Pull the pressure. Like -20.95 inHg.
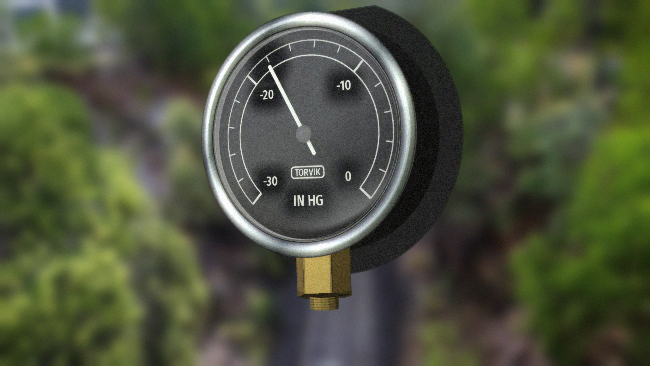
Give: -18 inHg
